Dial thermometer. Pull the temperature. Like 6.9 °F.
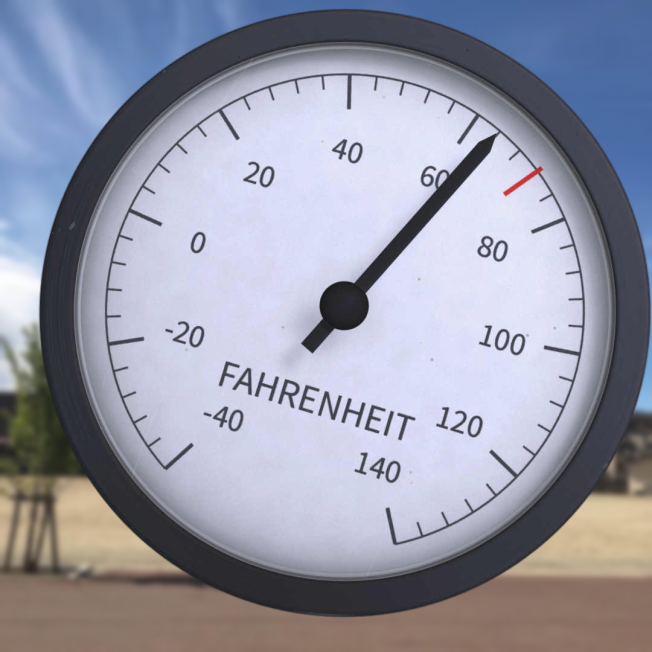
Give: 64 °F
